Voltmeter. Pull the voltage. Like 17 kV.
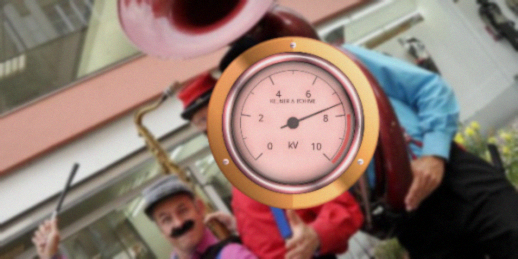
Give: 7.5 kV
